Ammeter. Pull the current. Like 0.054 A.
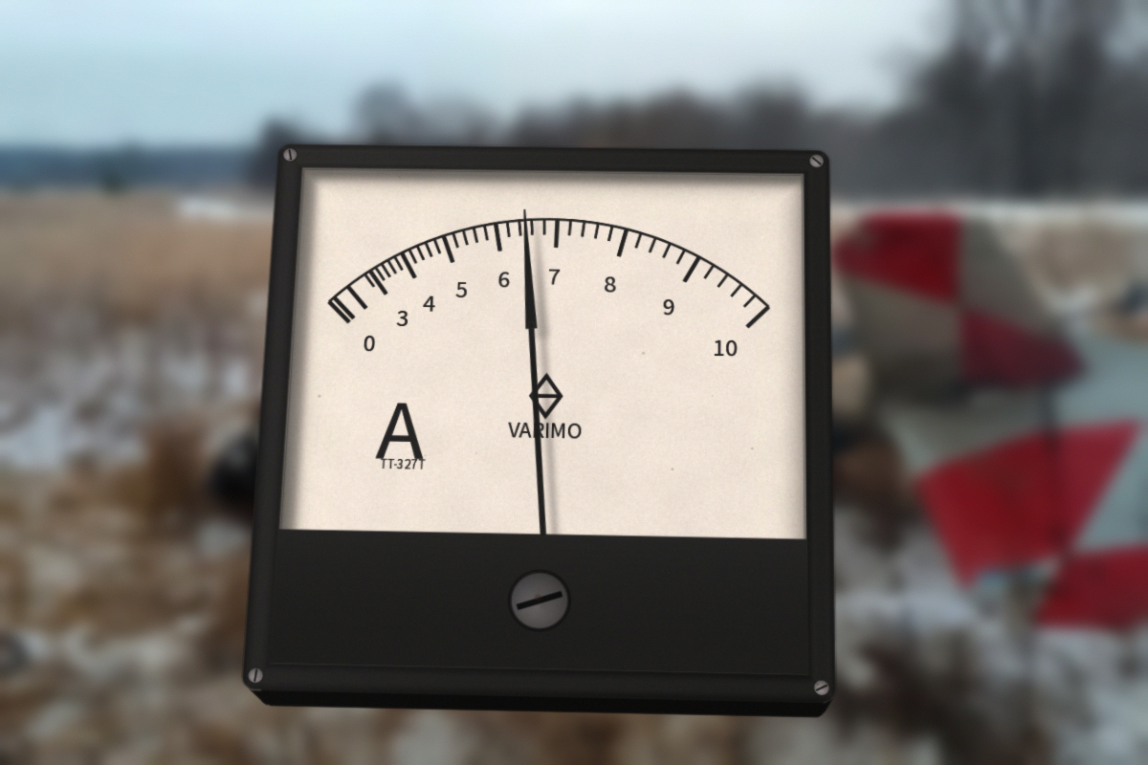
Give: 6.5 A
